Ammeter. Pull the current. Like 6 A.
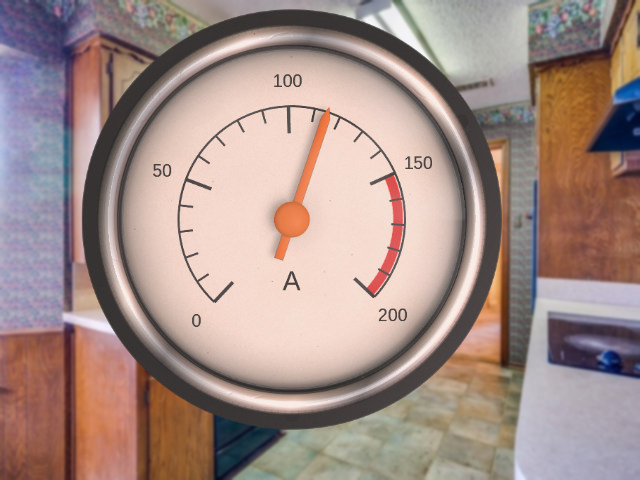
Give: 115 A
